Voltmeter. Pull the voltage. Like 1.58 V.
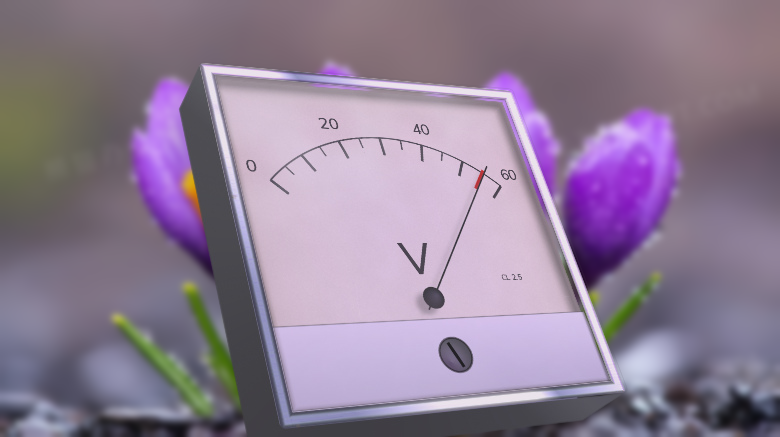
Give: 55 V
